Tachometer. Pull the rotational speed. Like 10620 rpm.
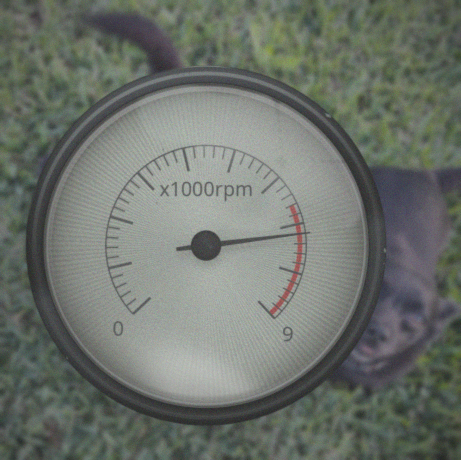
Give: 7200 rpm
